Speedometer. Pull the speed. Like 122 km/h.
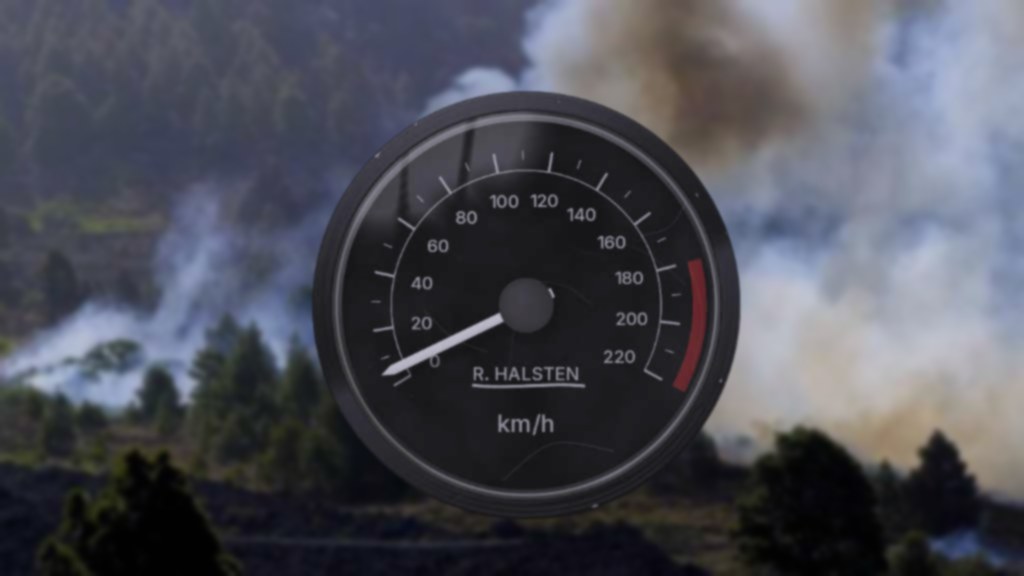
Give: 5 km/h
